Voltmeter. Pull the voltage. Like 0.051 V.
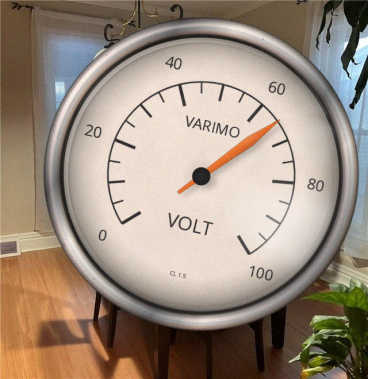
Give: 65 V
